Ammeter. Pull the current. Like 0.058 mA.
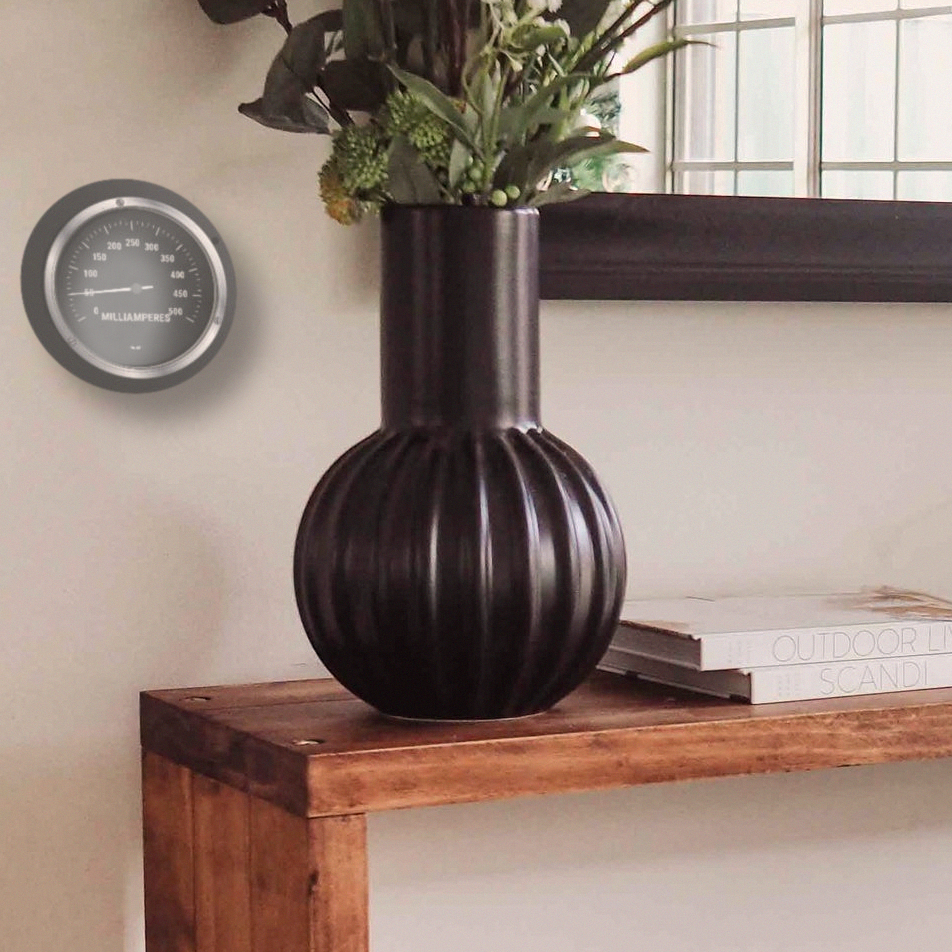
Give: 50 mA
